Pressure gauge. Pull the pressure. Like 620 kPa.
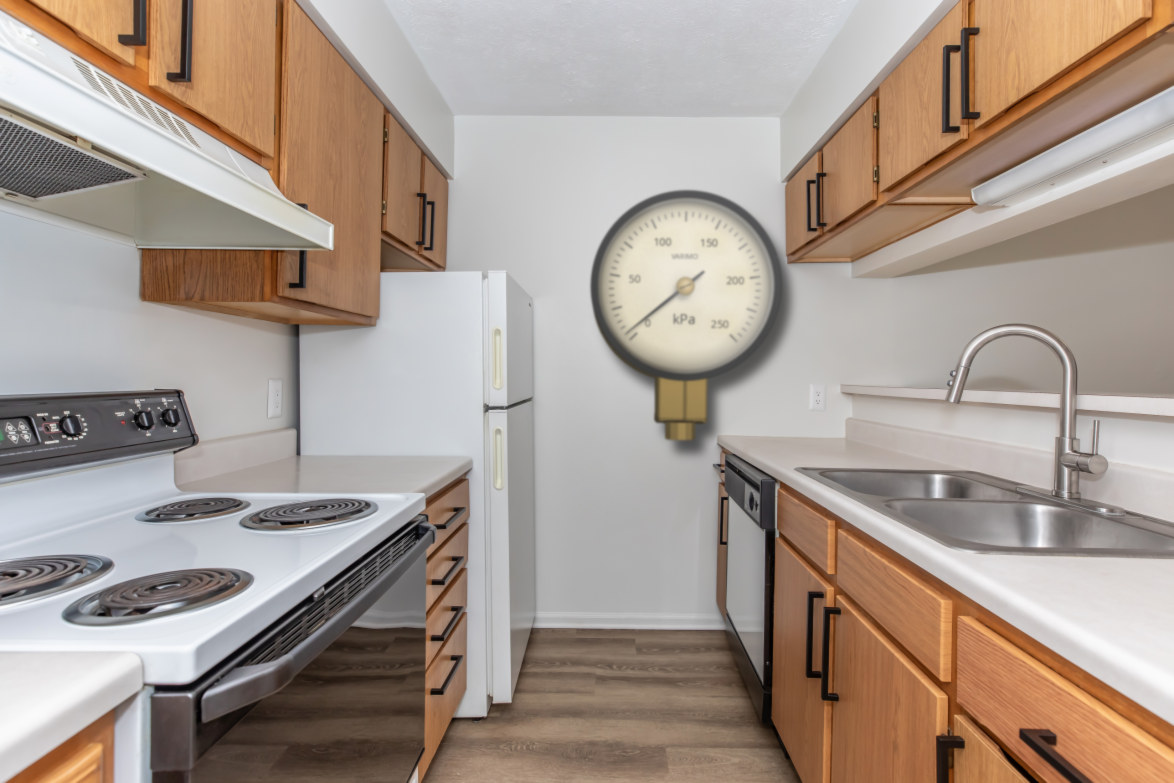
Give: 5 kPa
